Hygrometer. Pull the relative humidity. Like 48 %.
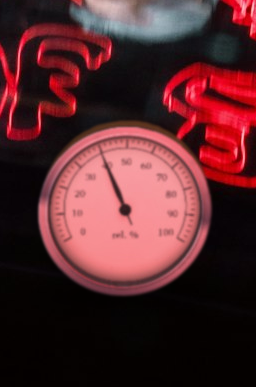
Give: 40 %
